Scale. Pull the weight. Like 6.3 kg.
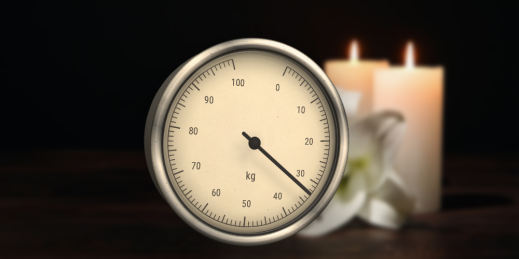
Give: 33 kg
